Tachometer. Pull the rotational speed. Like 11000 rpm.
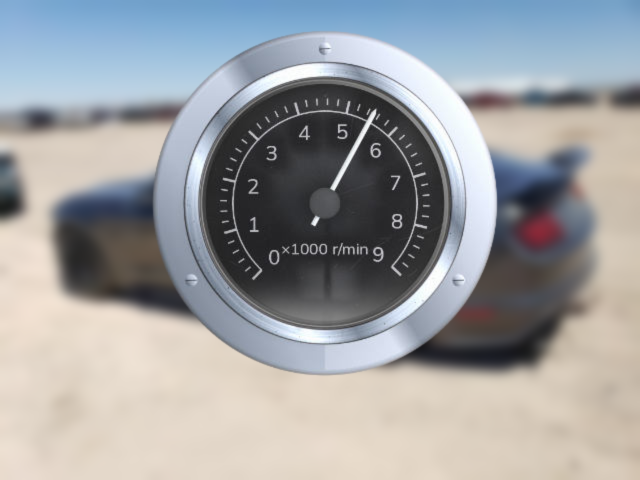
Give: 5500 rpm
